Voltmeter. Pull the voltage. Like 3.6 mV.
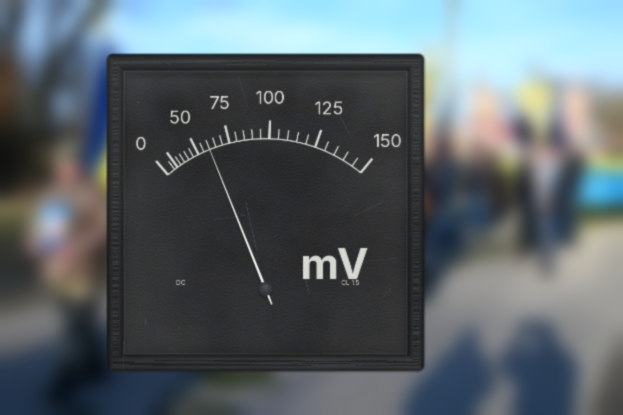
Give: 60 mV
